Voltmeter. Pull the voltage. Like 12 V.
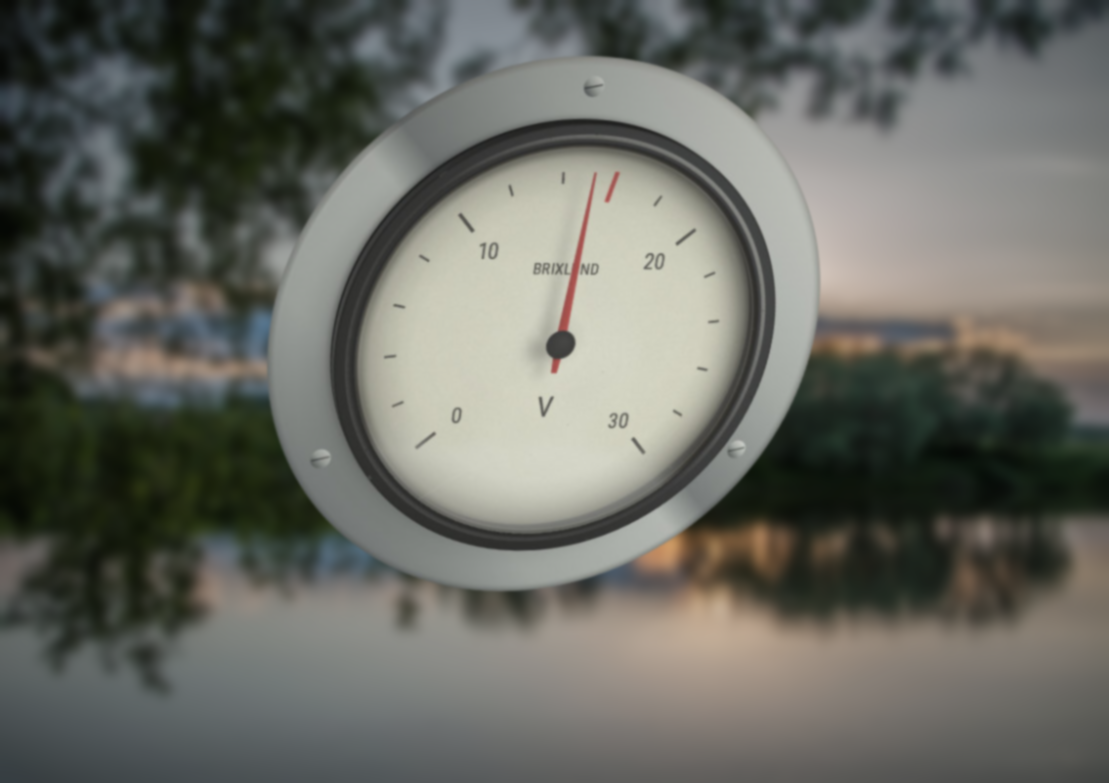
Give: 15 V
